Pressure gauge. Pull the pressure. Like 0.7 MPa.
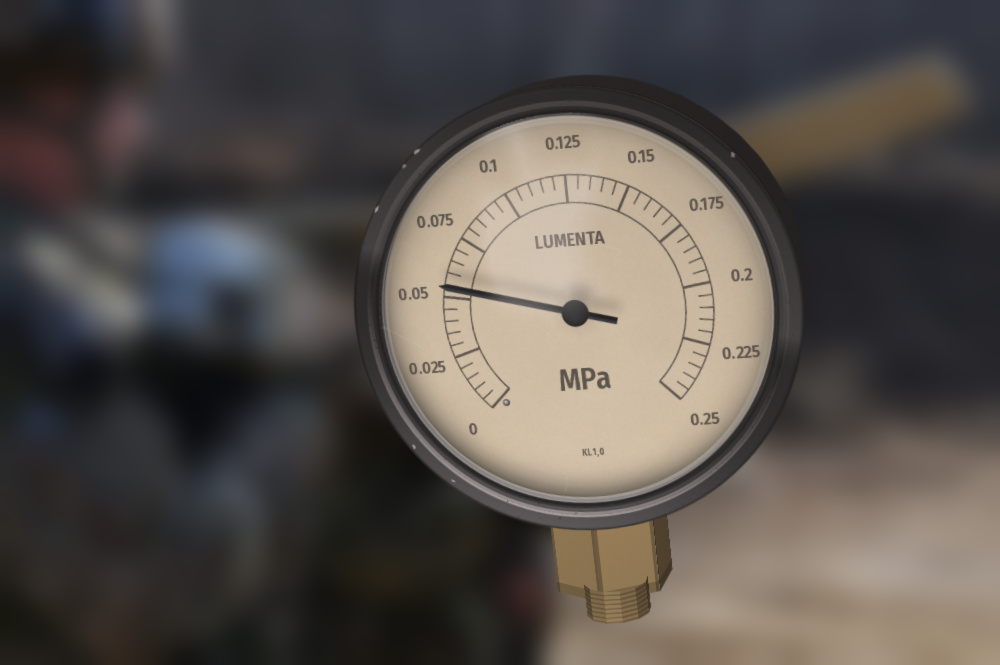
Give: 0.055 MPa
